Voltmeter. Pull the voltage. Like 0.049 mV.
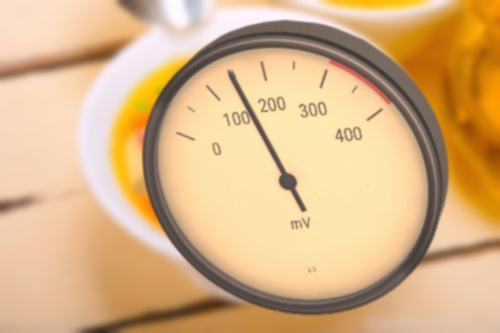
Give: 150 mV
